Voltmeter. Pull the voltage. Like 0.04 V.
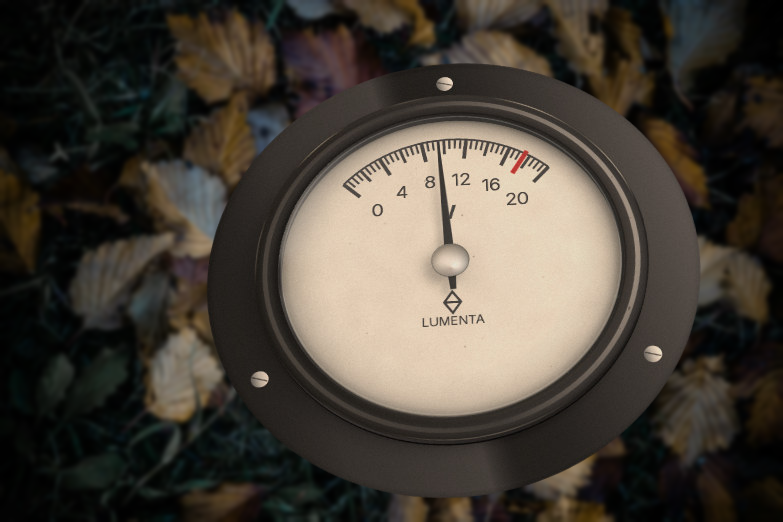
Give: 9.5 V
